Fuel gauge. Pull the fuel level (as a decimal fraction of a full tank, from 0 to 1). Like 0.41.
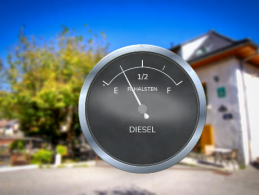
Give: 0.25
